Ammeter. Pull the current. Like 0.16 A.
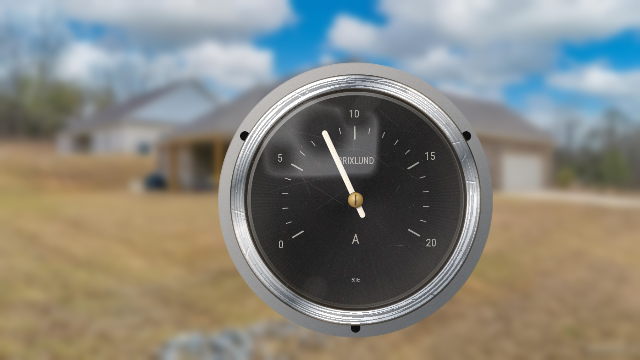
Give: 8 A
